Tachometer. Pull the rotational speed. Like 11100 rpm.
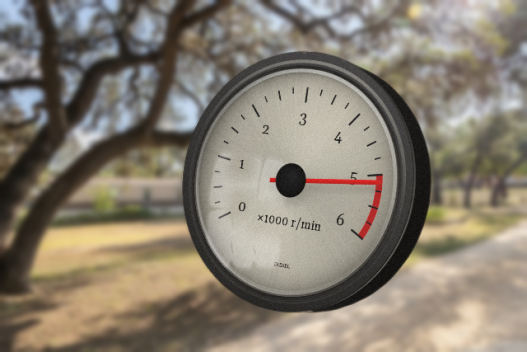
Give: 5125 rpm
